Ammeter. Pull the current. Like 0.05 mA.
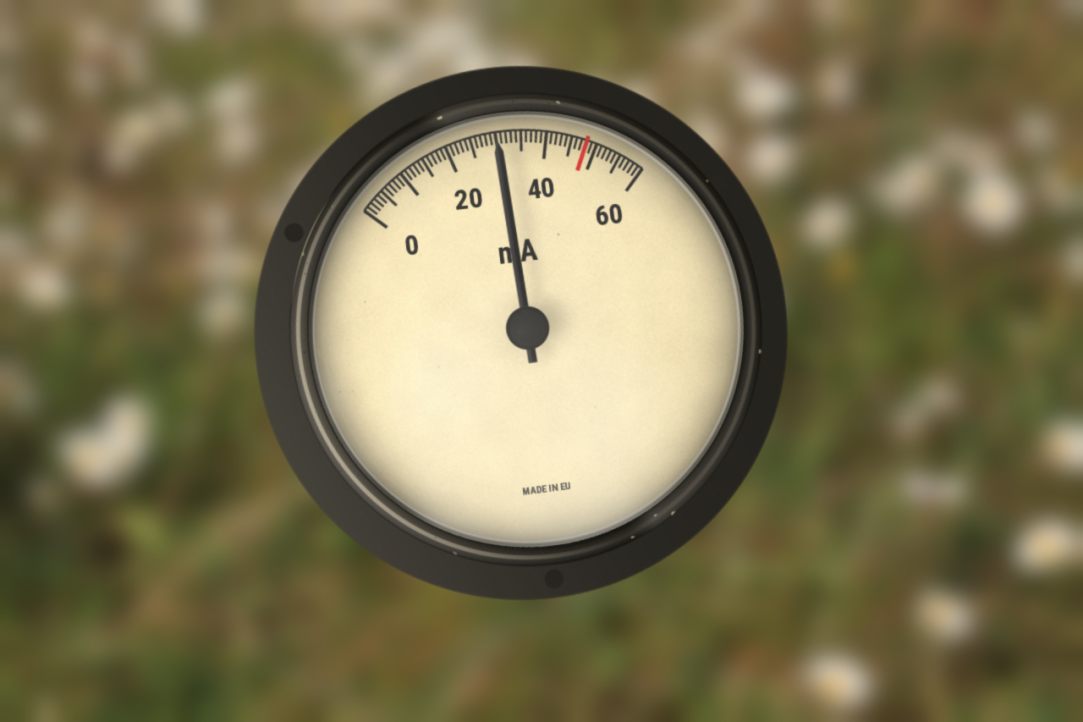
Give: 30 mA
